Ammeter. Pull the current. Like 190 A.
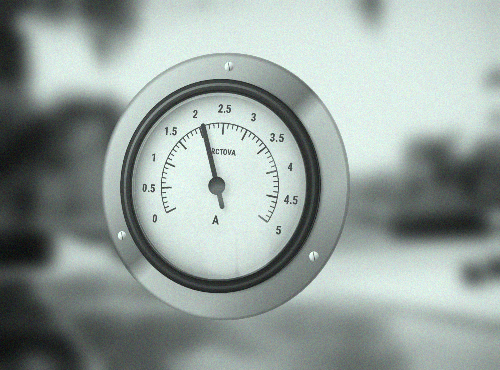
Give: 2.1 A
